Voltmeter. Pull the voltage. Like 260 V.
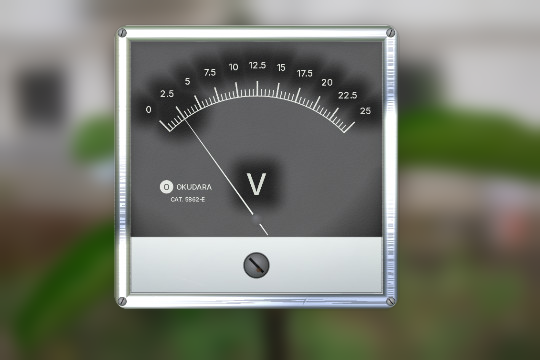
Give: 2.5 V
